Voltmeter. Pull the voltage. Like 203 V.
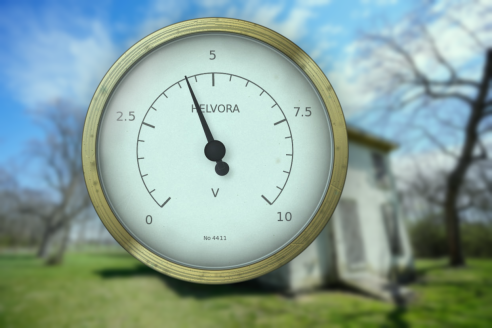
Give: 4.25 V
